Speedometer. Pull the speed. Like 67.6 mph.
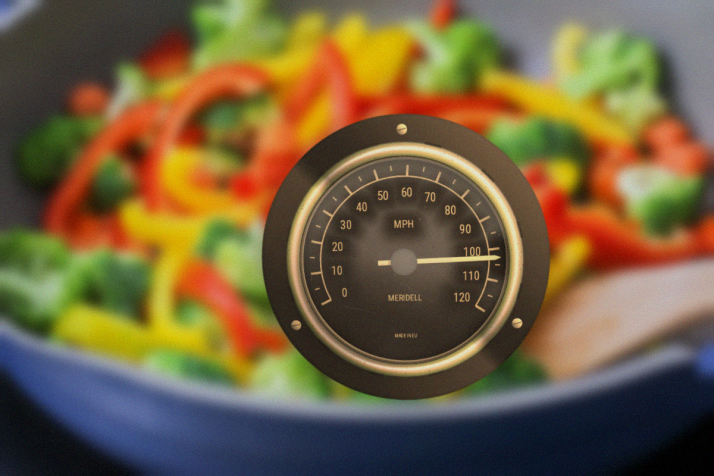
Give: 102.5 mph
